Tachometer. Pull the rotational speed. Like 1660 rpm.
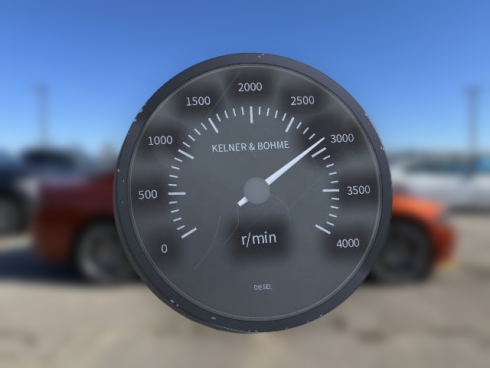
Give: 2900 rpm
